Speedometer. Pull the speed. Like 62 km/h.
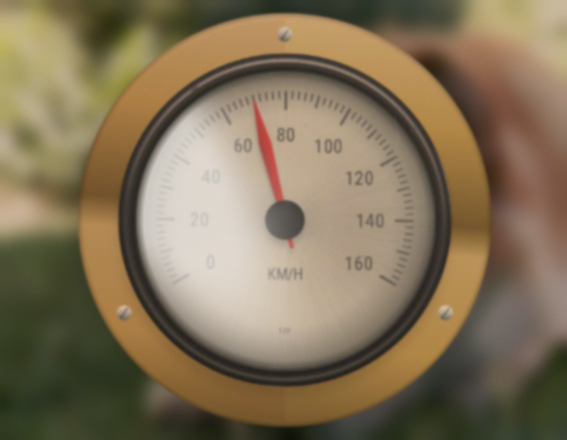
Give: 70 km/h
